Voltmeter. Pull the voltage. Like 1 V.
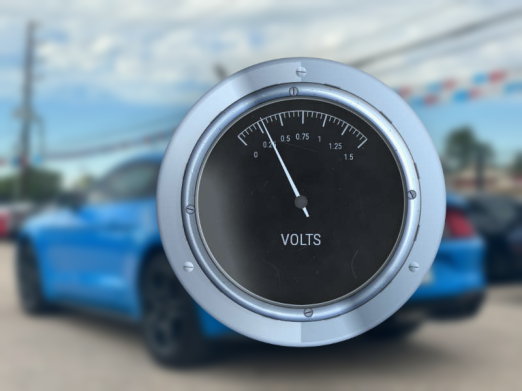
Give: 0.3 V
